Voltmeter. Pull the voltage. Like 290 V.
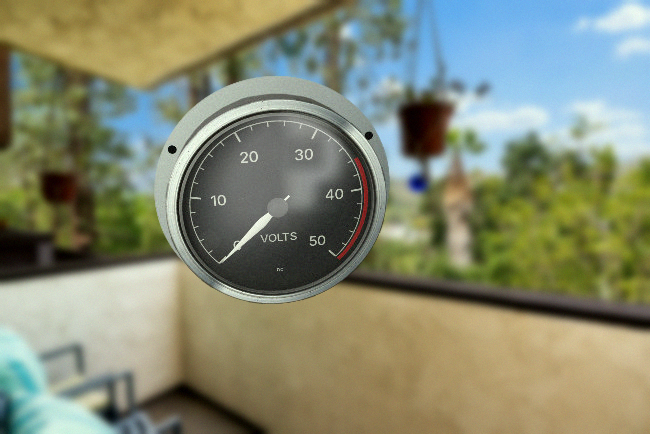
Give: 0 V
